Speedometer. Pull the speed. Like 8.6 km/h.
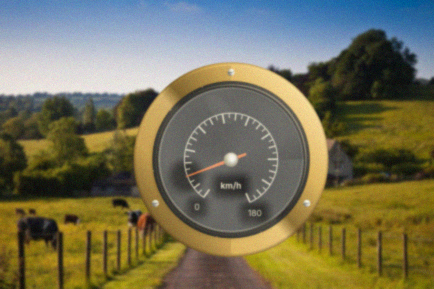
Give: 20 km/h
